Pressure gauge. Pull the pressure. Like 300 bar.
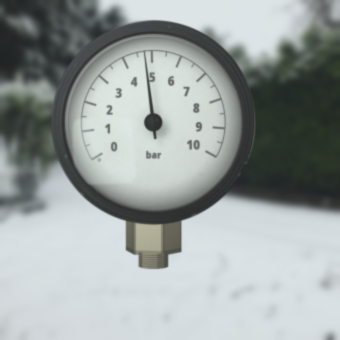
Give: 4.75 bar
